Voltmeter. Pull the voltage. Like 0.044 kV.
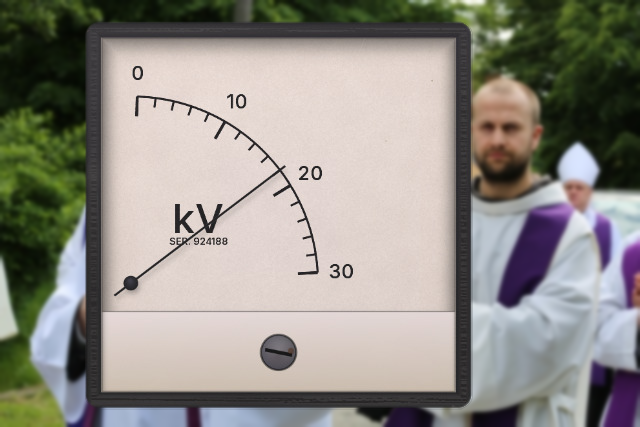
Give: 18 kV
